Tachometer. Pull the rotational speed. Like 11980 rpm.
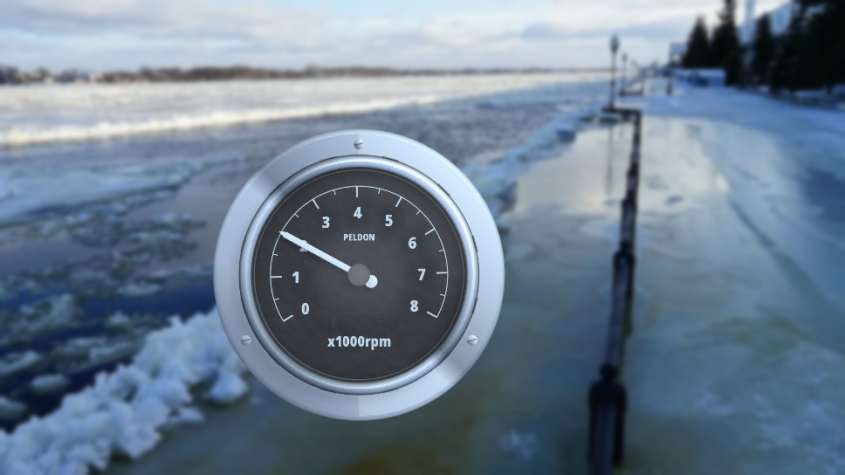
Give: 2000 rpm
